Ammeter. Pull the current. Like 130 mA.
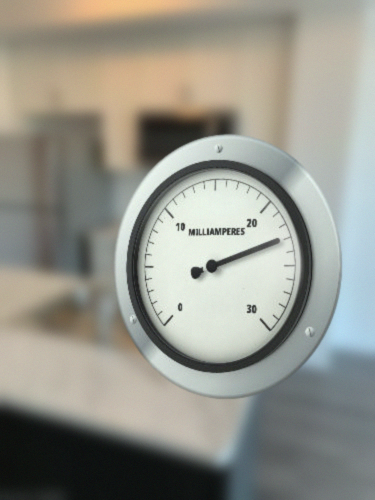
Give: 23 mA
